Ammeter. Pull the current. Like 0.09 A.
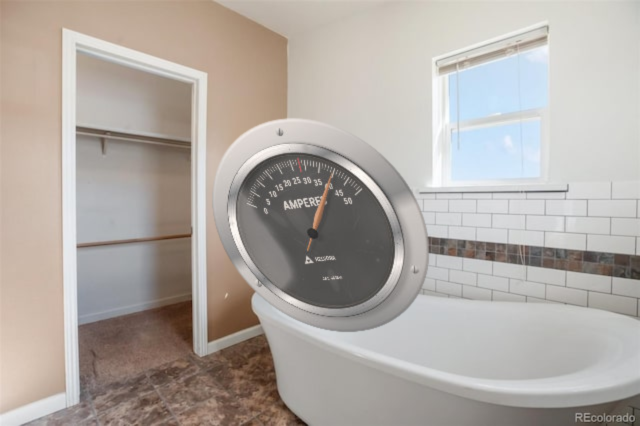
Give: 40 A
